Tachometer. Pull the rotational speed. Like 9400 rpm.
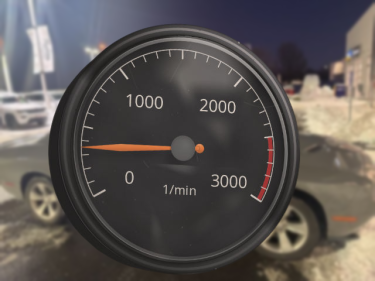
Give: 350 rpm
